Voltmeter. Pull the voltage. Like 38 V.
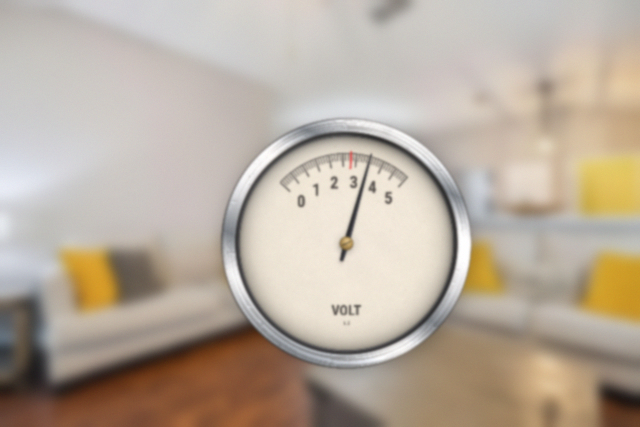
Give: 3.5 V
